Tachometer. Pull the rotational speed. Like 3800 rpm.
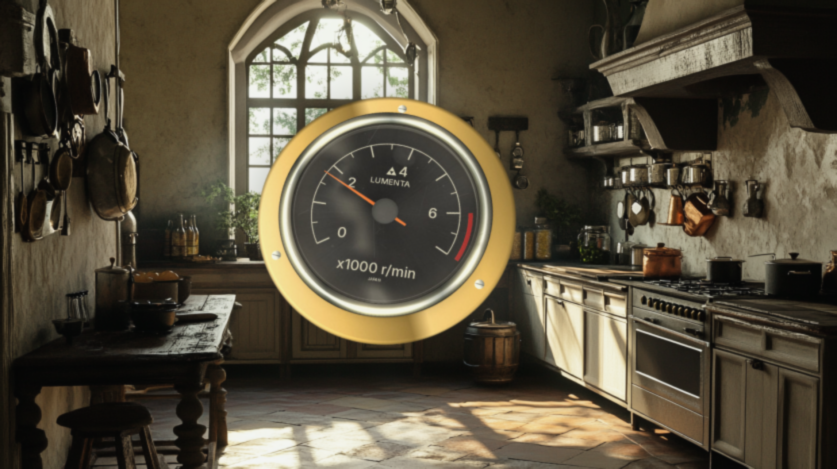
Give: 1750 rpm
